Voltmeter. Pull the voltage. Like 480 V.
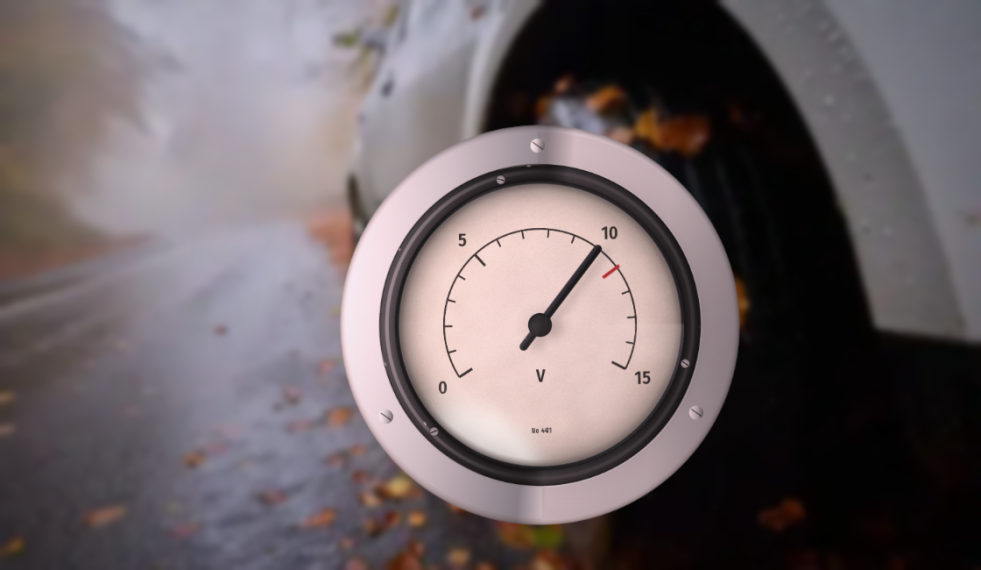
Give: 10 V
